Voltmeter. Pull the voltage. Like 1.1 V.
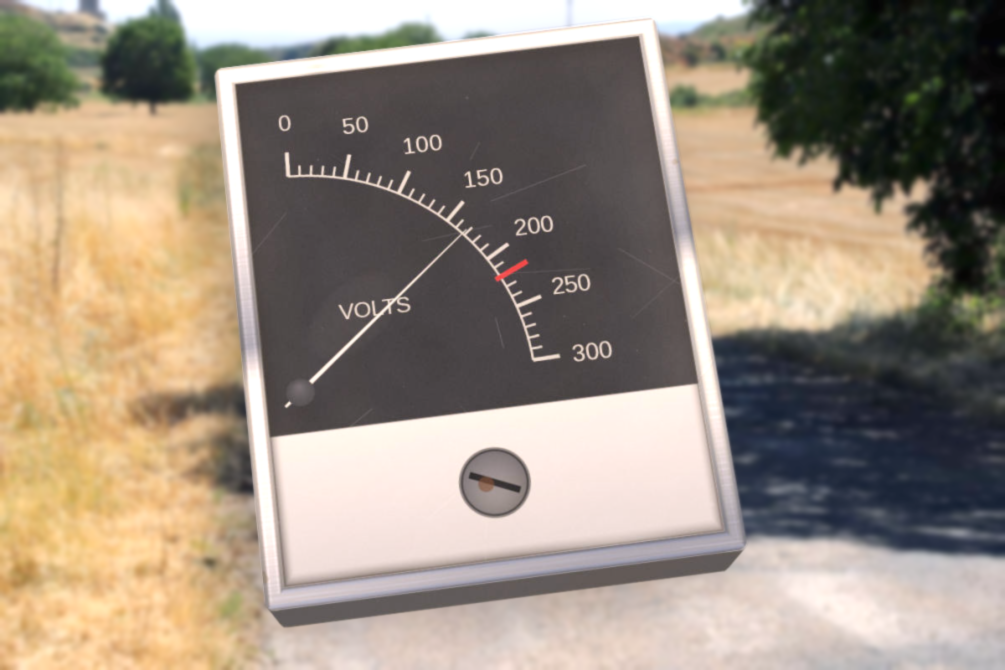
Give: 170 V
